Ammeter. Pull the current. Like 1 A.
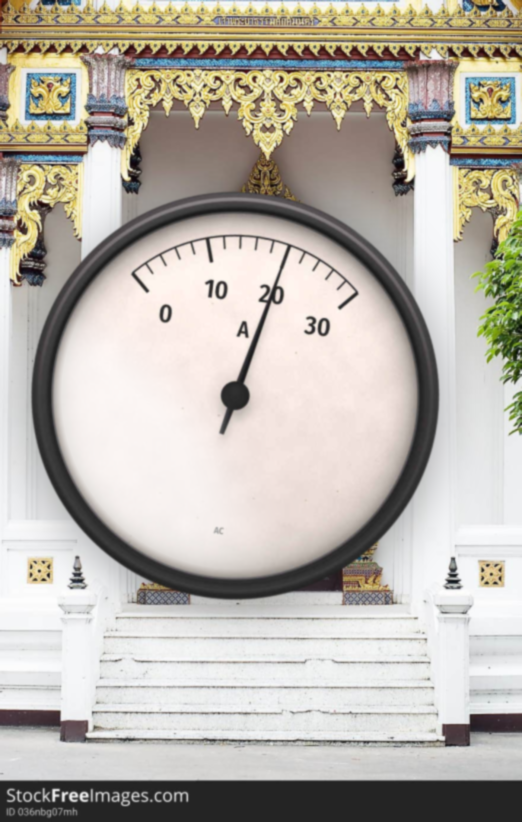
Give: 20 A
